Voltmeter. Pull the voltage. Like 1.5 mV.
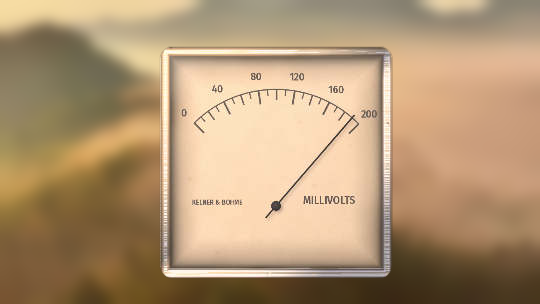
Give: 190 mV
